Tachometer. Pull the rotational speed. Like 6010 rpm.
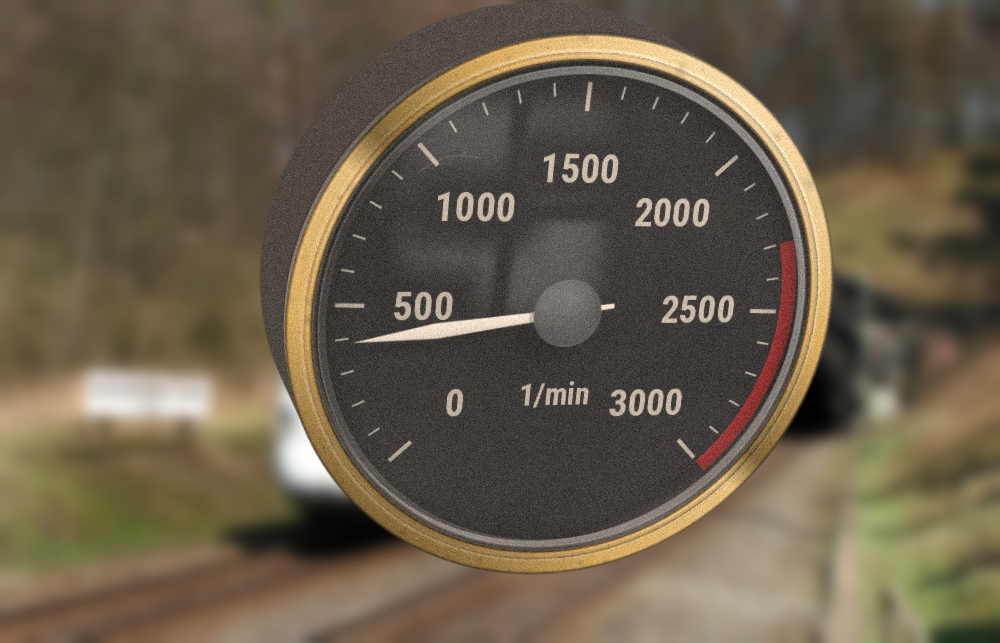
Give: 400 rpm
